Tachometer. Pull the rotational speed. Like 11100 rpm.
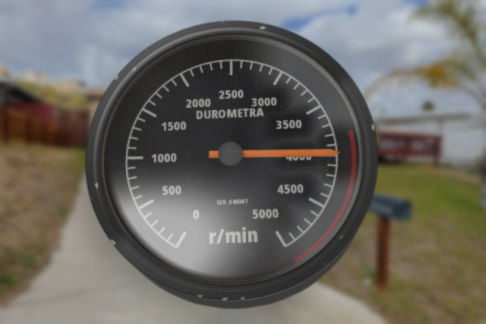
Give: 4000 rpm
